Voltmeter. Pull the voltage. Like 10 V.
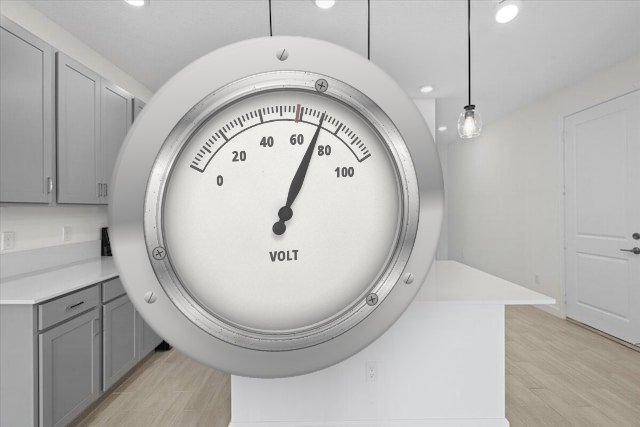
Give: 70 V
